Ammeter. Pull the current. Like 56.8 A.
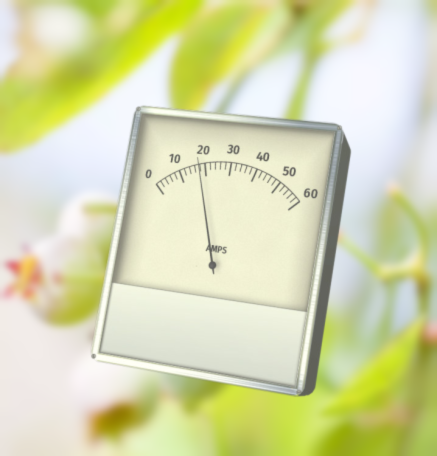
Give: 18 A
